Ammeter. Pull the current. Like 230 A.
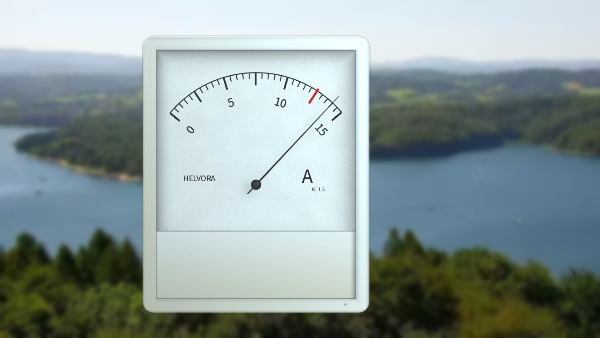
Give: 14 A
